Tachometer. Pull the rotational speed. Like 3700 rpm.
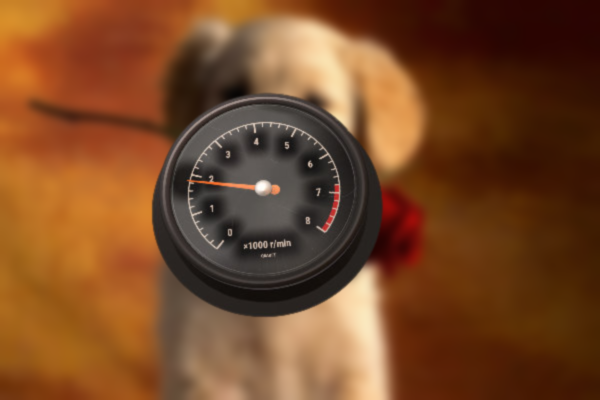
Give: 1800 rpm
